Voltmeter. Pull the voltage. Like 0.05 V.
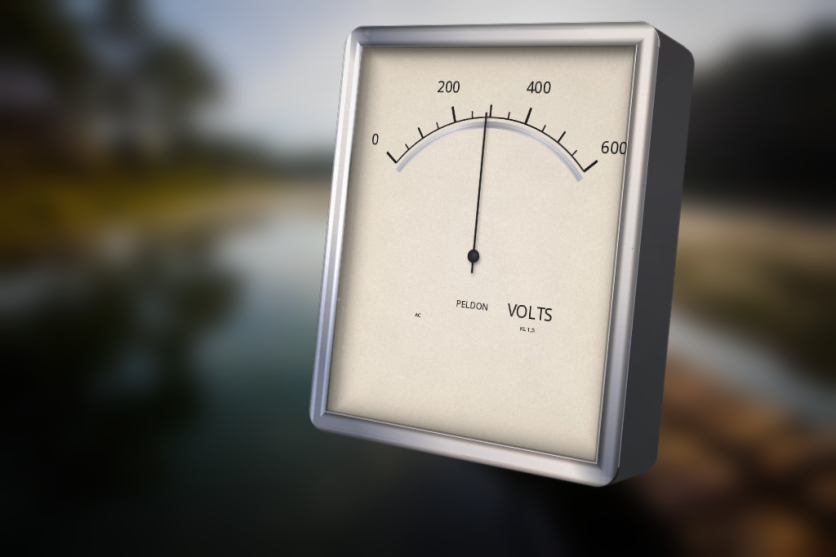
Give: 300 V
